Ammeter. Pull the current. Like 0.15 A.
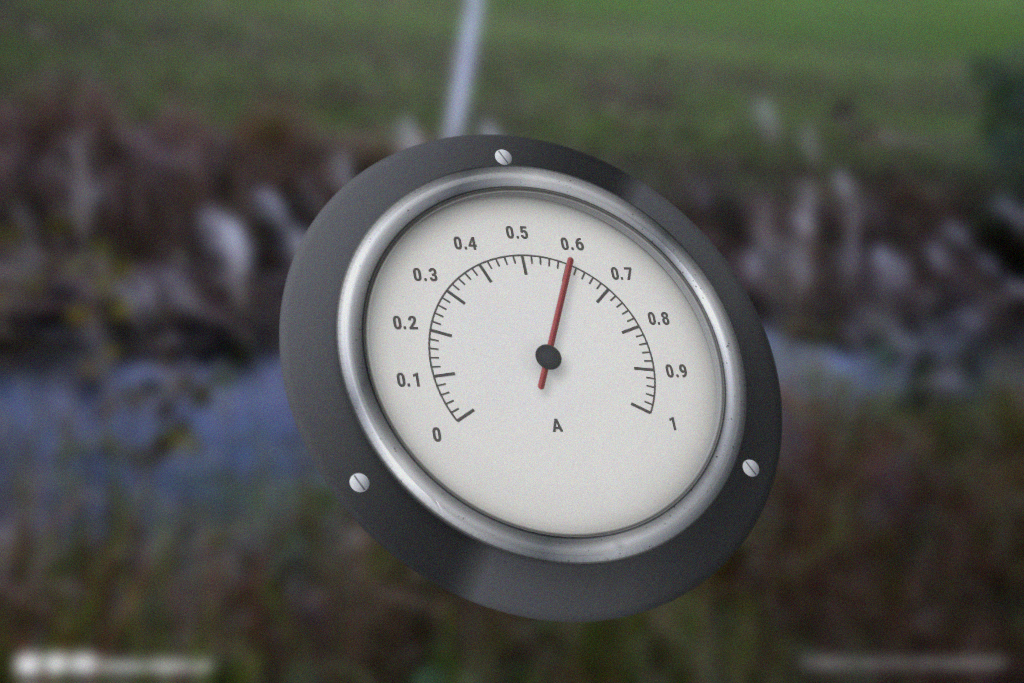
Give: 0.6 A
